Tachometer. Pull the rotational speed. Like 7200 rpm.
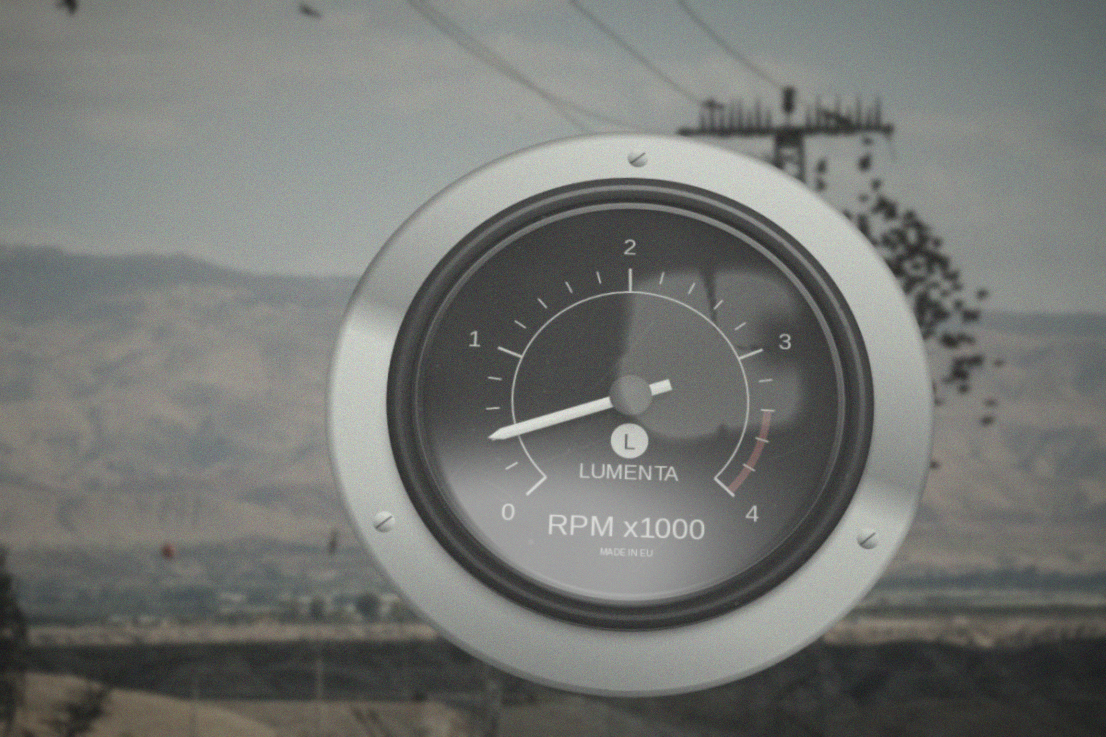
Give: 400 rpm
